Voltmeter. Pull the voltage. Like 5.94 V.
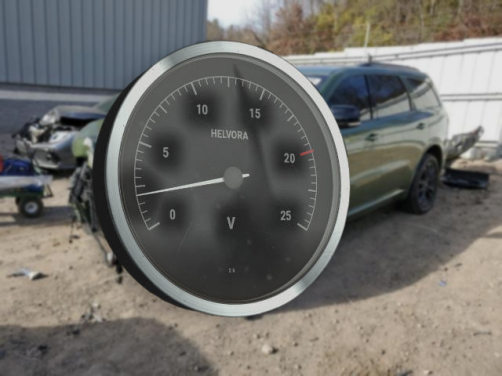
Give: 2 V
